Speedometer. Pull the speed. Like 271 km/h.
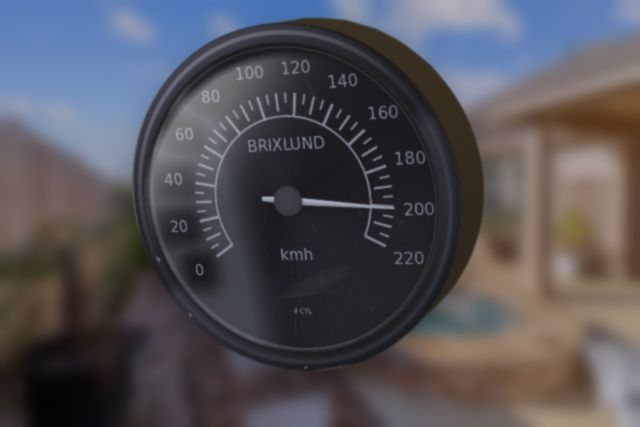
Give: 200 km/h
